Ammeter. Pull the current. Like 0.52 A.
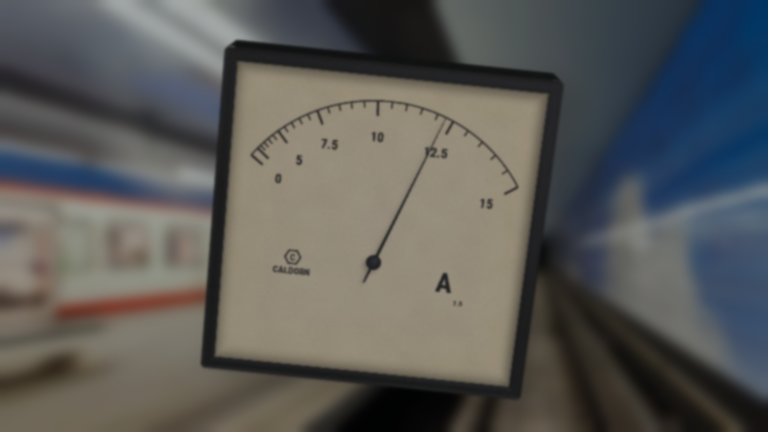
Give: 12.25 A
